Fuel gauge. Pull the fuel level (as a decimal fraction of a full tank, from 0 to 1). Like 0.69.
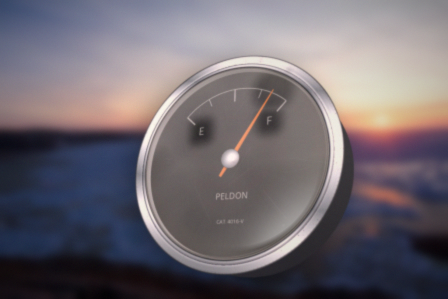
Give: 0.875
